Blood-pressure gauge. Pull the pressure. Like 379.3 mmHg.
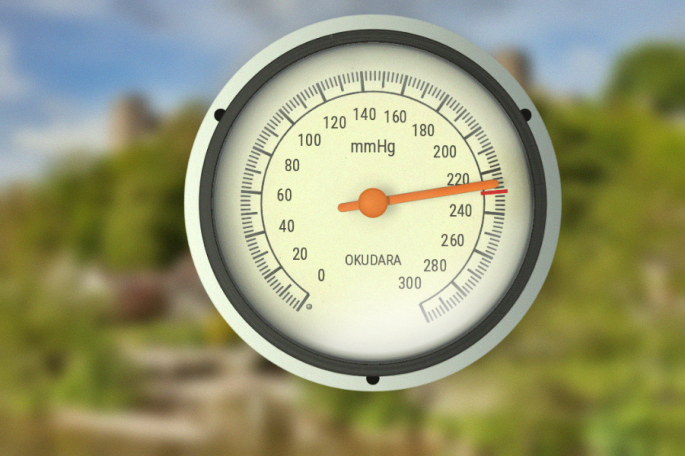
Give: 226 mmHg
